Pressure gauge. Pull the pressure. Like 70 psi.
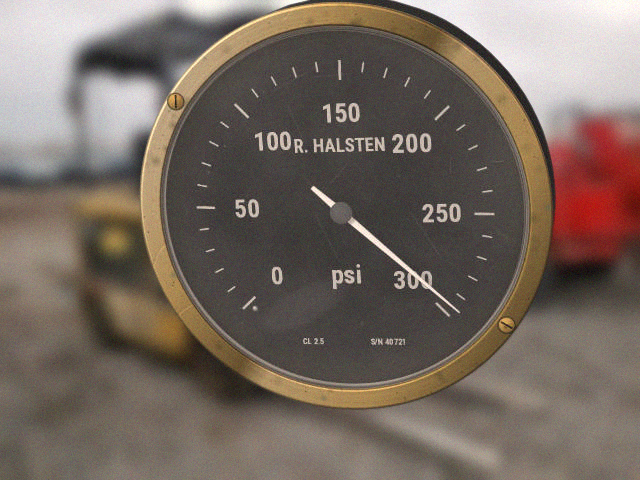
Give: 295 psi
